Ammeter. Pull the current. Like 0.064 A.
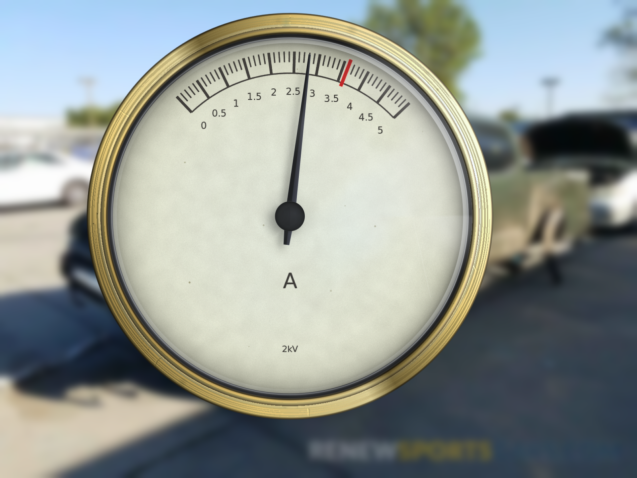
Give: 2.8 A
